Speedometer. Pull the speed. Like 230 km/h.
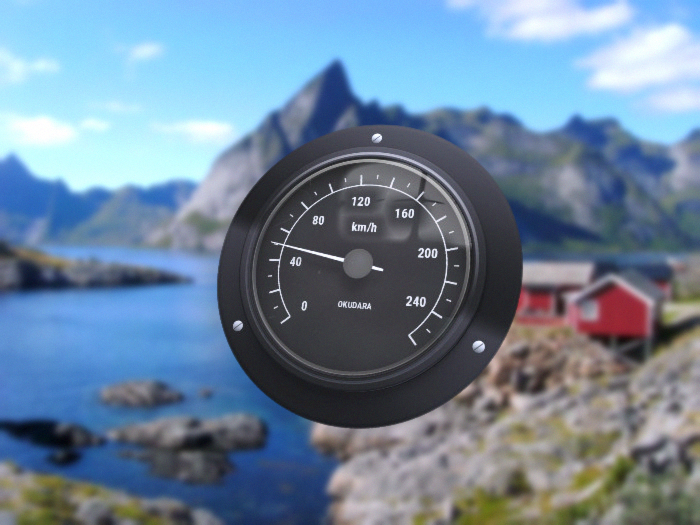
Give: 50 km/h
